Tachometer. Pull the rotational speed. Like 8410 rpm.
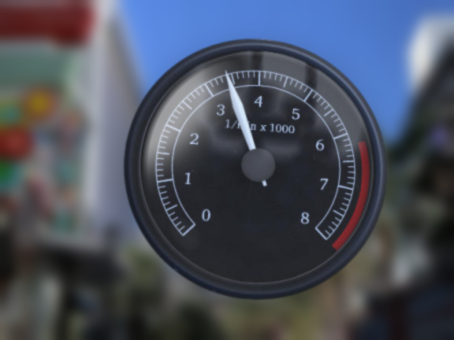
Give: 3400 rpm
